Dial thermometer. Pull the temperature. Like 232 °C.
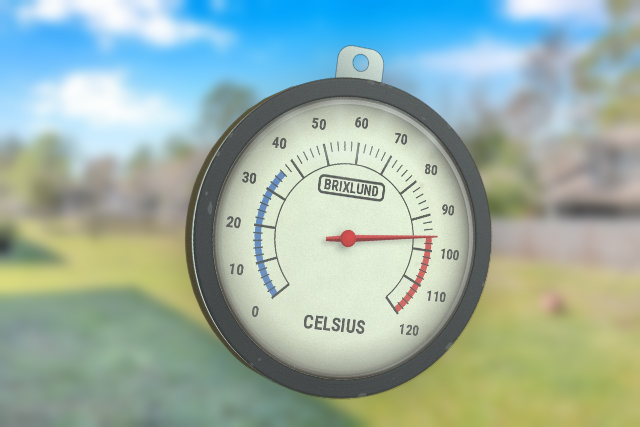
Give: 96 °C
